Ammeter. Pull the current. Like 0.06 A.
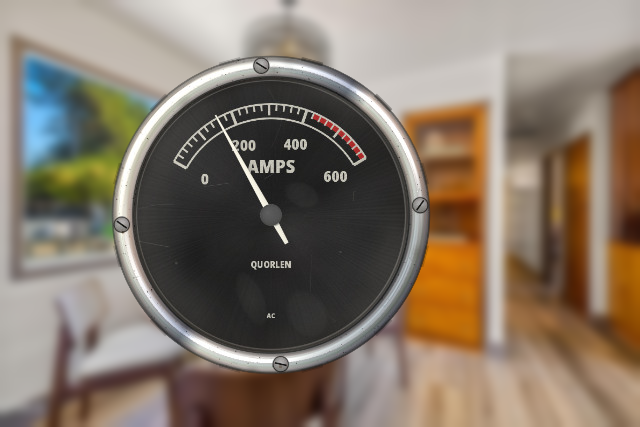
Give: 160 A
